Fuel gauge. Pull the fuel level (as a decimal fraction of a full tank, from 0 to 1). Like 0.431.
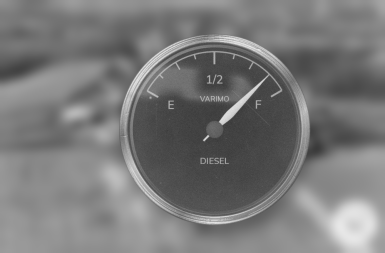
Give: 0.875
